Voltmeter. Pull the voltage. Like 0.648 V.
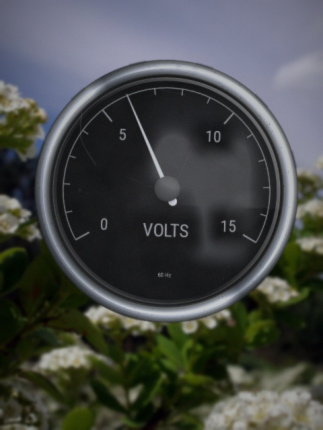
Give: 6 V
